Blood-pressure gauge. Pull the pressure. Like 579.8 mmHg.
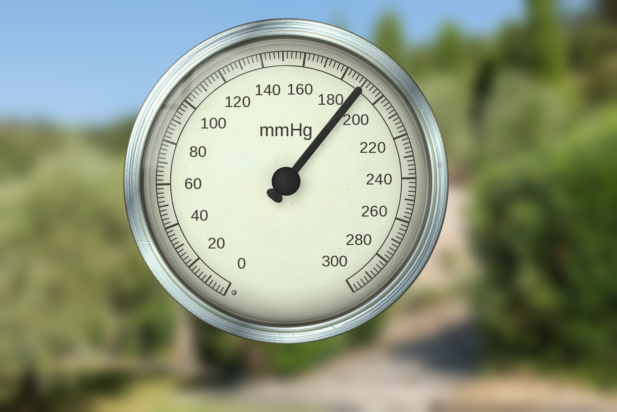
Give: 190 mmHg
